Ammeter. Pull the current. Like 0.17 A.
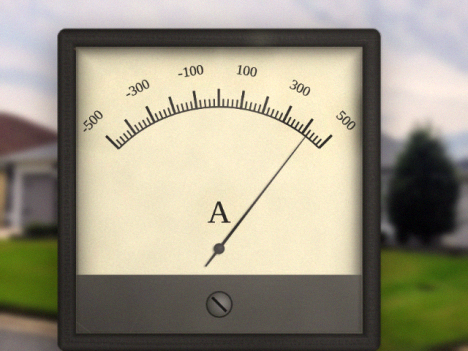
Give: 420 A
